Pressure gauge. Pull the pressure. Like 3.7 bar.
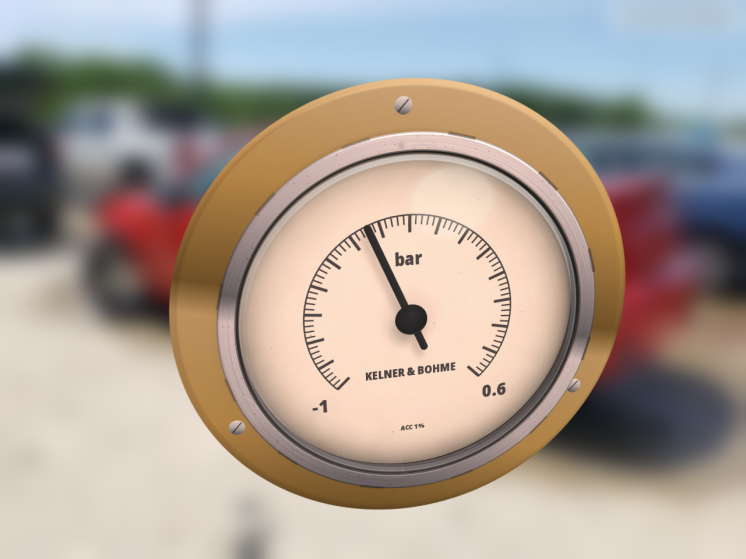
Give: -0.34 bar
